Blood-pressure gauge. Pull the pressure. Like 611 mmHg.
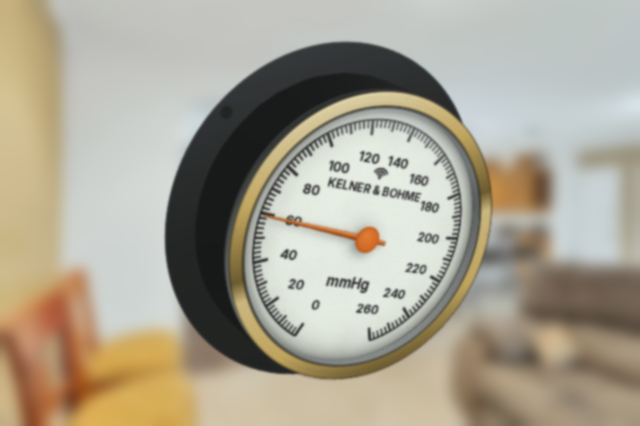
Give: 60 mmHg
